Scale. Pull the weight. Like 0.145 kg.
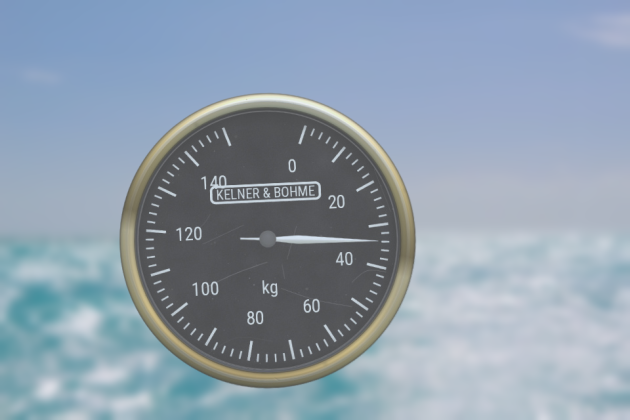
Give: 34 kg
